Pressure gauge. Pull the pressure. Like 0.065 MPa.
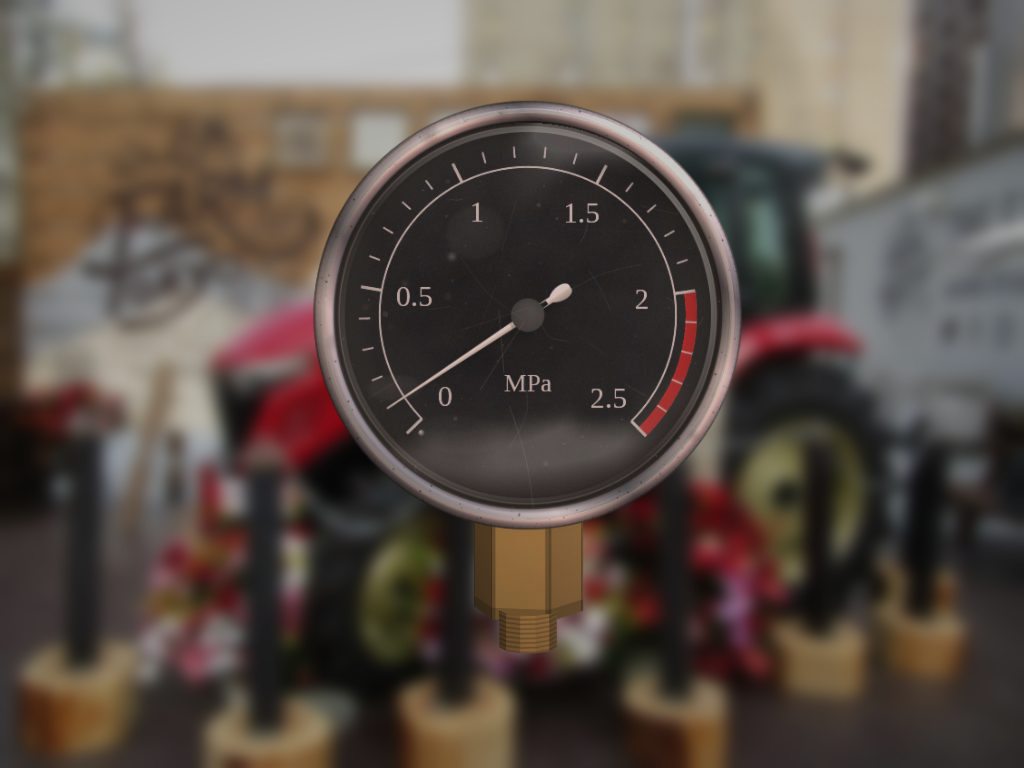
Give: 0.1 MPa
